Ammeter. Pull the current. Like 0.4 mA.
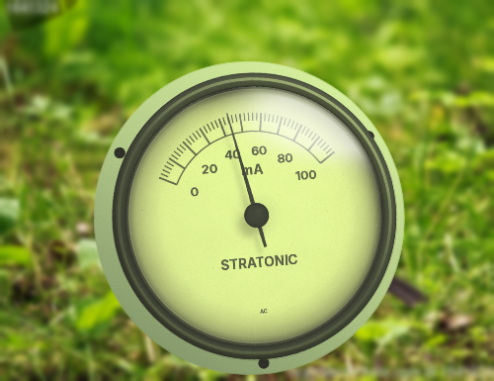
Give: 44 mA
